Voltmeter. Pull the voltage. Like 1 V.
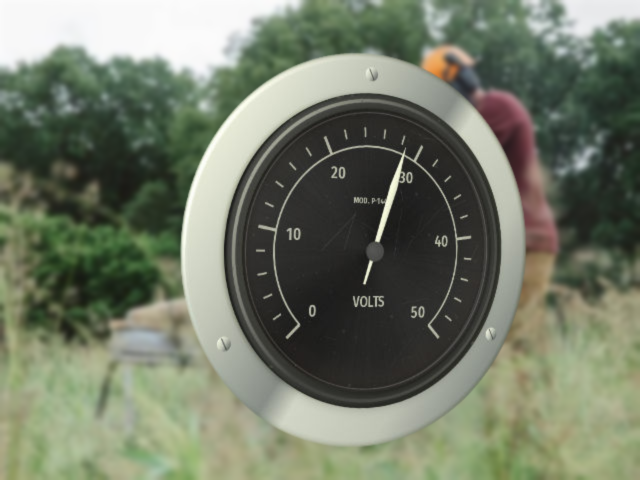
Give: 28 V
